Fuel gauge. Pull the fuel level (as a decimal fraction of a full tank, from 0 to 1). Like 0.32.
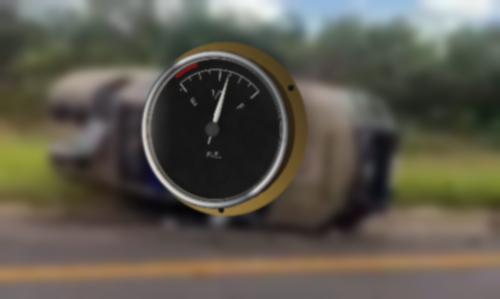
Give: 0.625
